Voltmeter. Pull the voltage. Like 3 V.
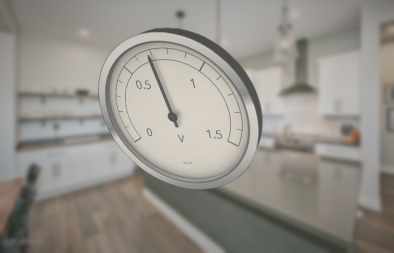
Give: 0.7 V
